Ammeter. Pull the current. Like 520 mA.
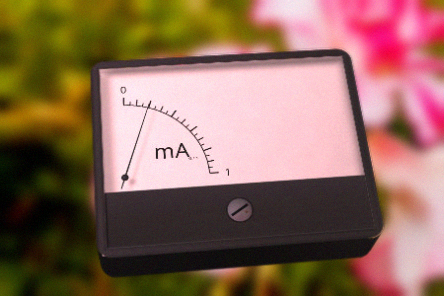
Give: 0.2 mA
